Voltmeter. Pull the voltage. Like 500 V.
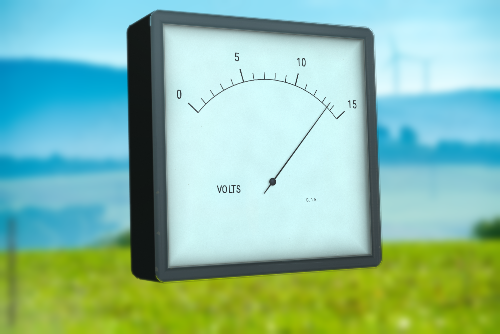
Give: 13.5 V
